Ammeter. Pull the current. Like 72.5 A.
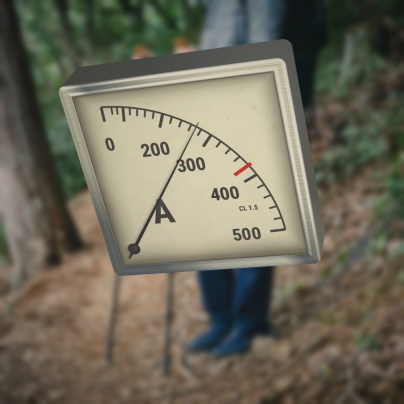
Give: 270 A
